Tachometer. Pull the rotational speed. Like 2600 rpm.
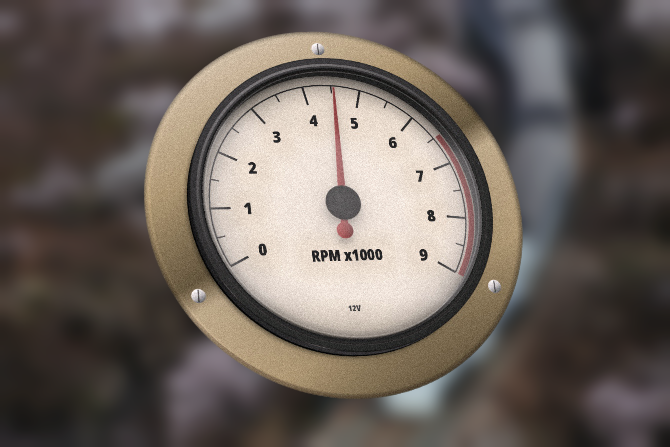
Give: 4500 rpm
